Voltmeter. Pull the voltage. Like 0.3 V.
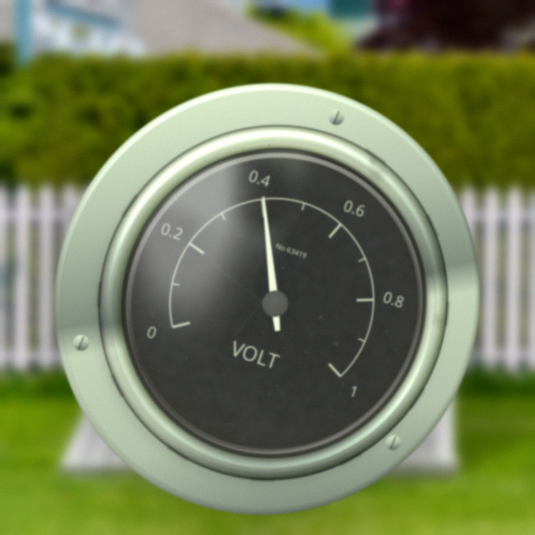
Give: 0.4 V
